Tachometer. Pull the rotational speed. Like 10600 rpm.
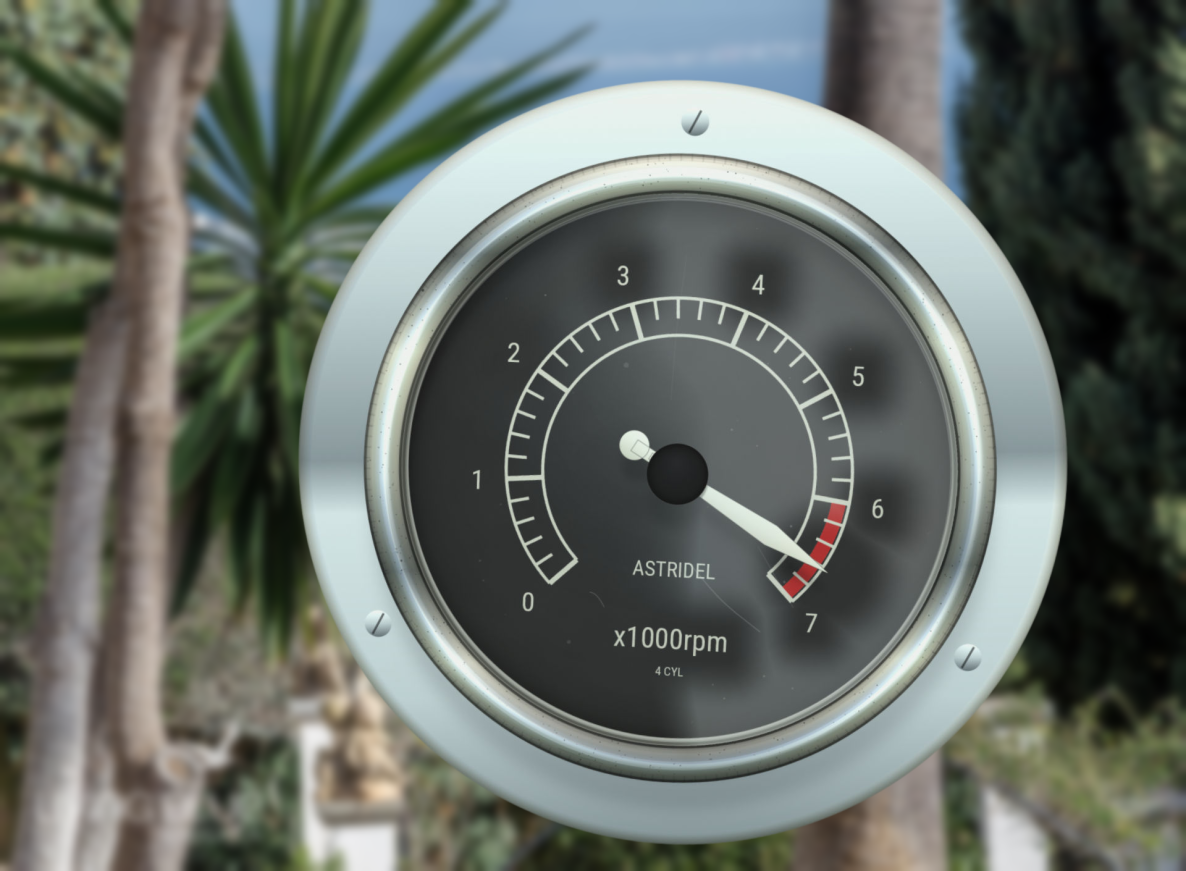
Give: 6600 rpm
